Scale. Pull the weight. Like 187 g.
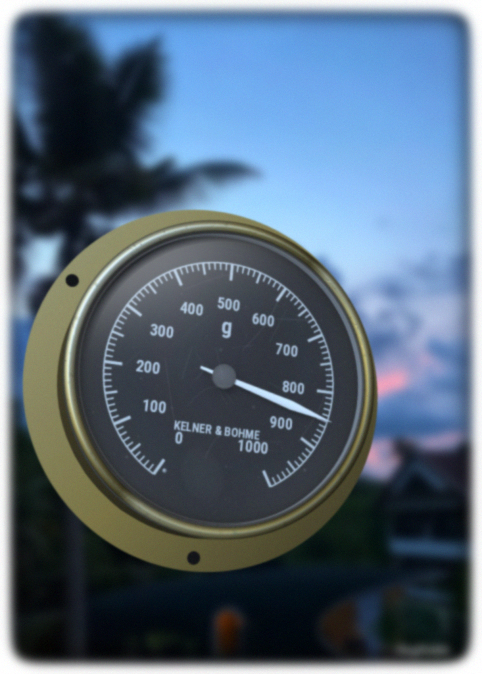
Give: 850 g
